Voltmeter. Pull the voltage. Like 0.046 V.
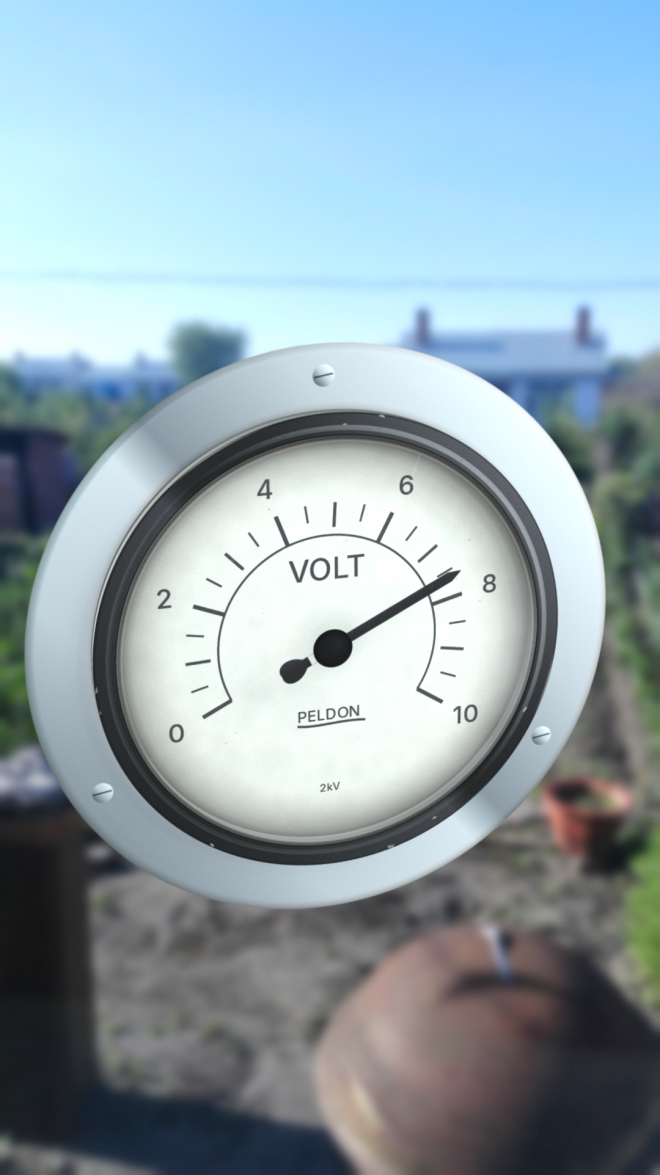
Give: 7.5 V
